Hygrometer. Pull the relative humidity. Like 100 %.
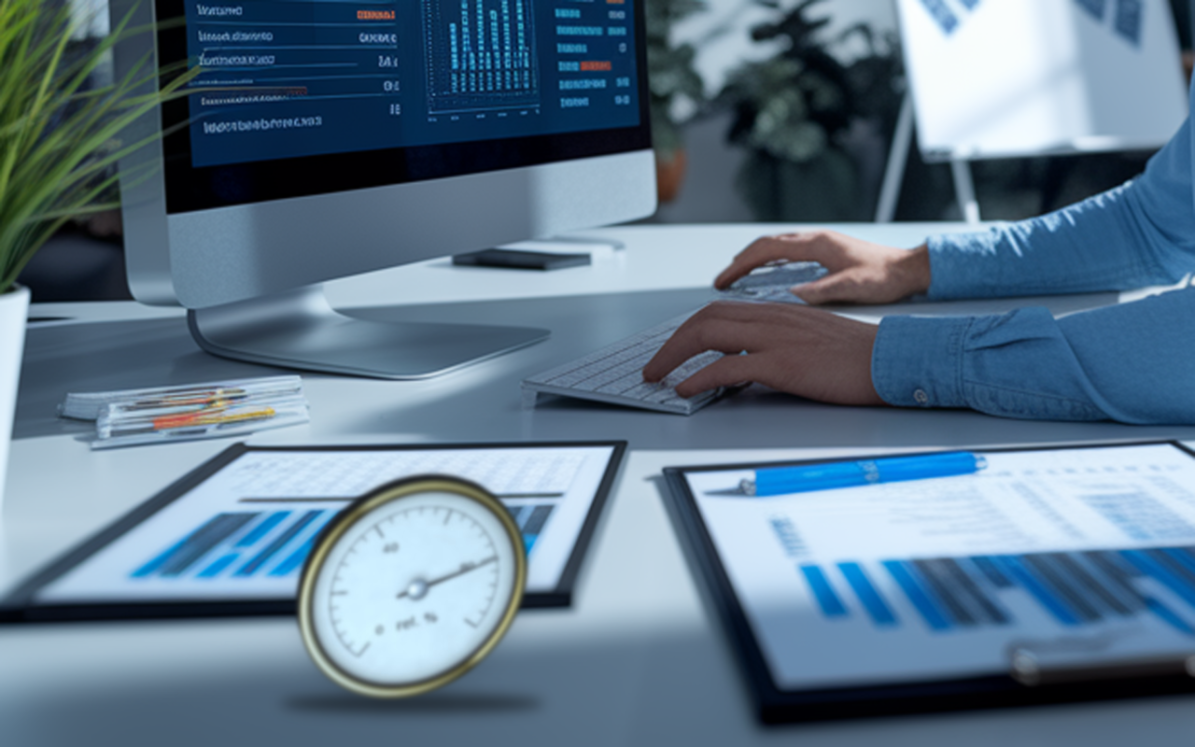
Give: 80 %
